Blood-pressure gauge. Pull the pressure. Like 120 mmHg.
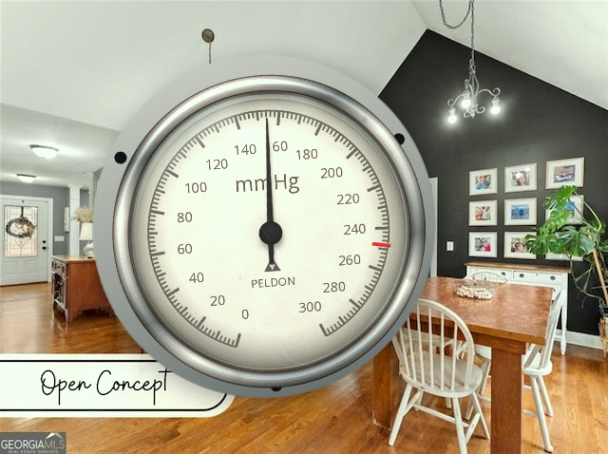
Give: 154 mmHg
